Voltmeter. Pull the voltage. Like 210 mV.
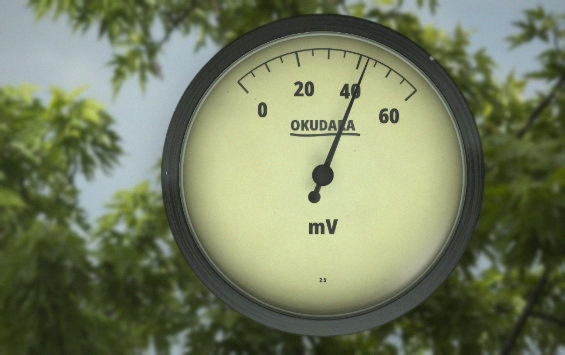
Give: 42.5 mV
